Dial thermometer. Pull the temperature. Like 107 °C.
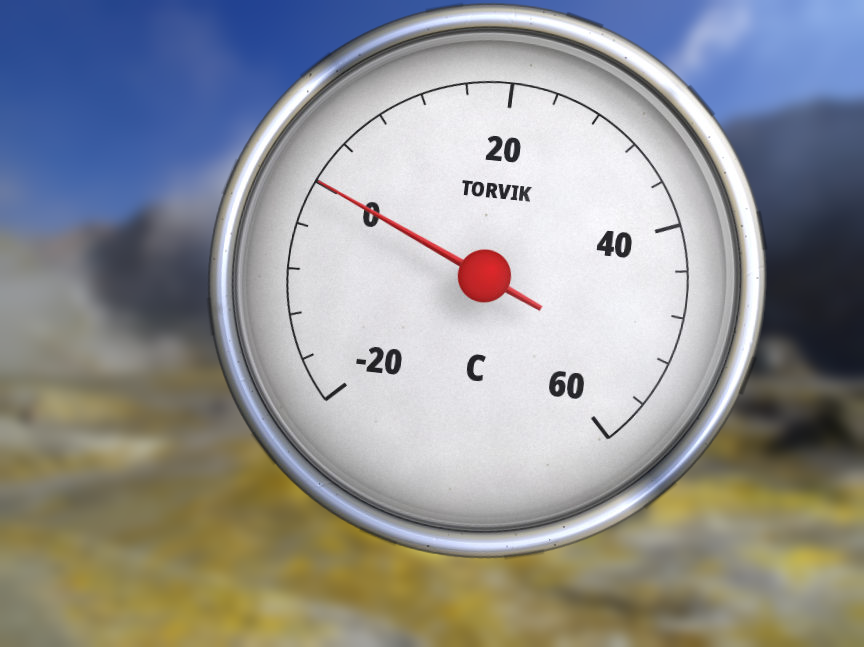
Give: 0 °C
